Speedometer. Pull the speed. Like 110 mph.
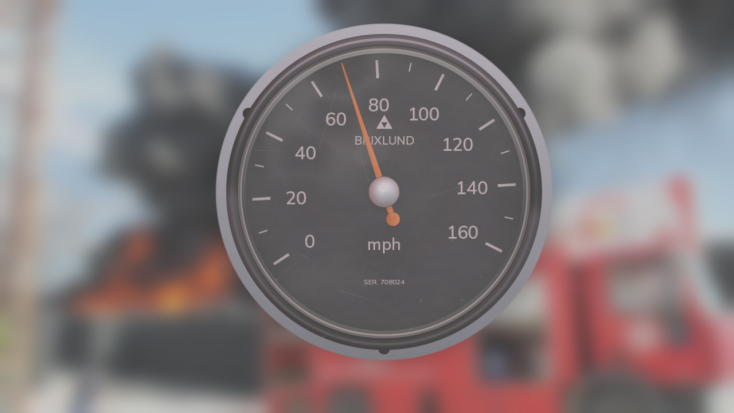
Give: 70 mph
